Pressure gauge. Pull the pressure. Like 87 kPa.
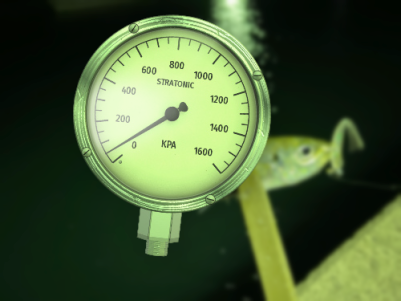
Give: 50 kPa
